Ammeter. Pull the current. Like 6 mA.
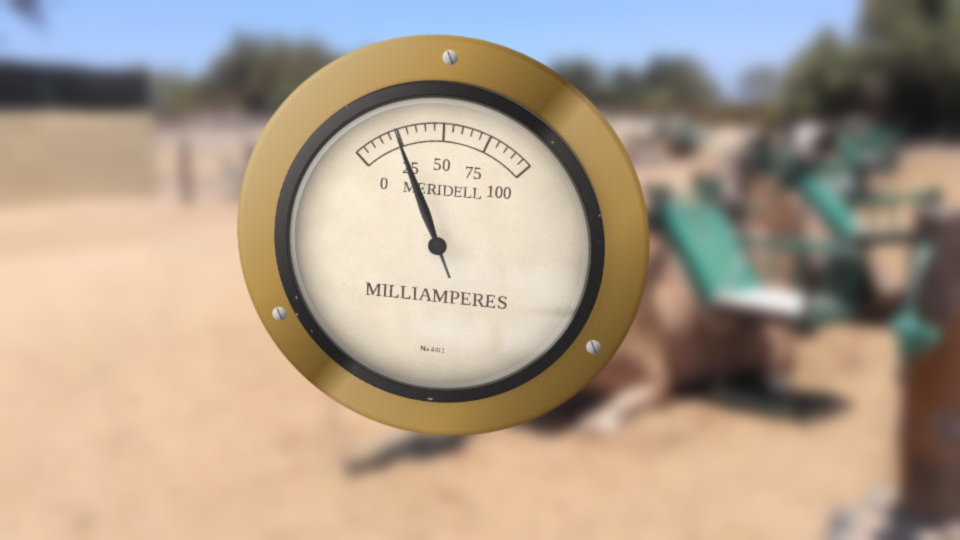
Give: 25 mA
